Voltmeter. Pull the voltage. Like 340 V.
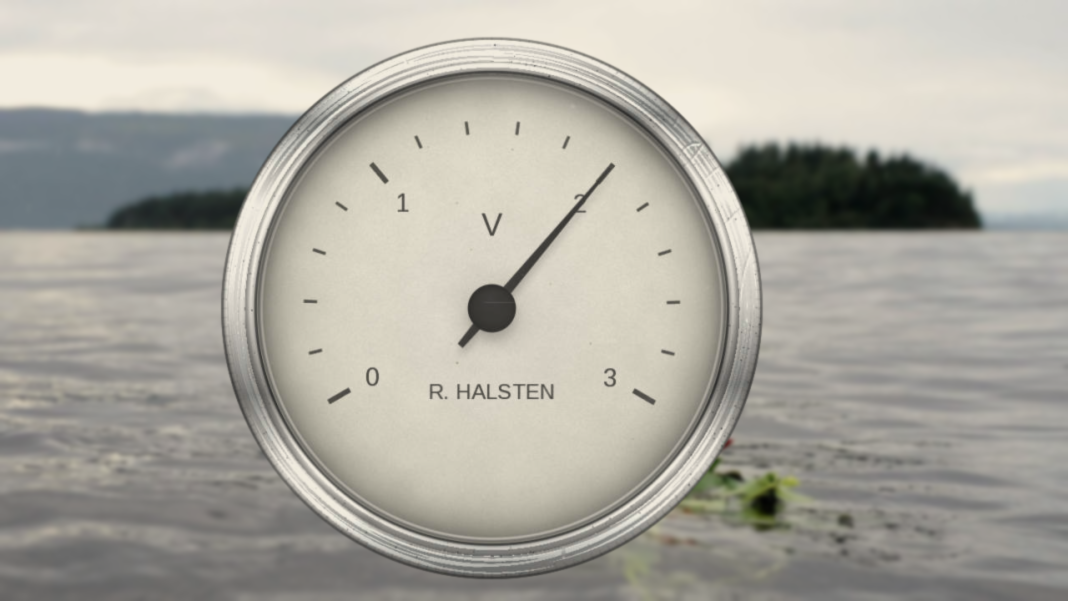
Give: 2 V
